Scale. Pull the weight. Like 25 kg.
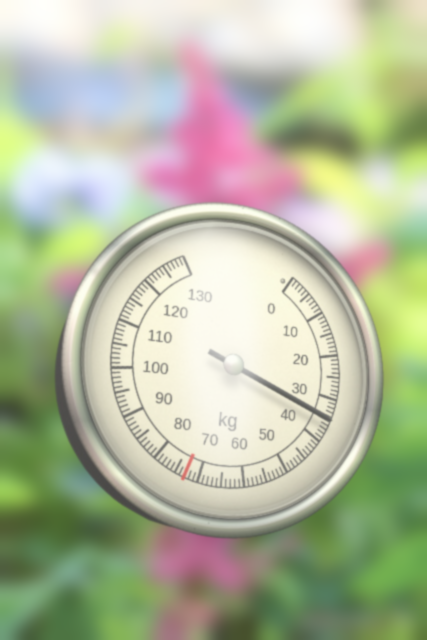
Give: 35 kg
